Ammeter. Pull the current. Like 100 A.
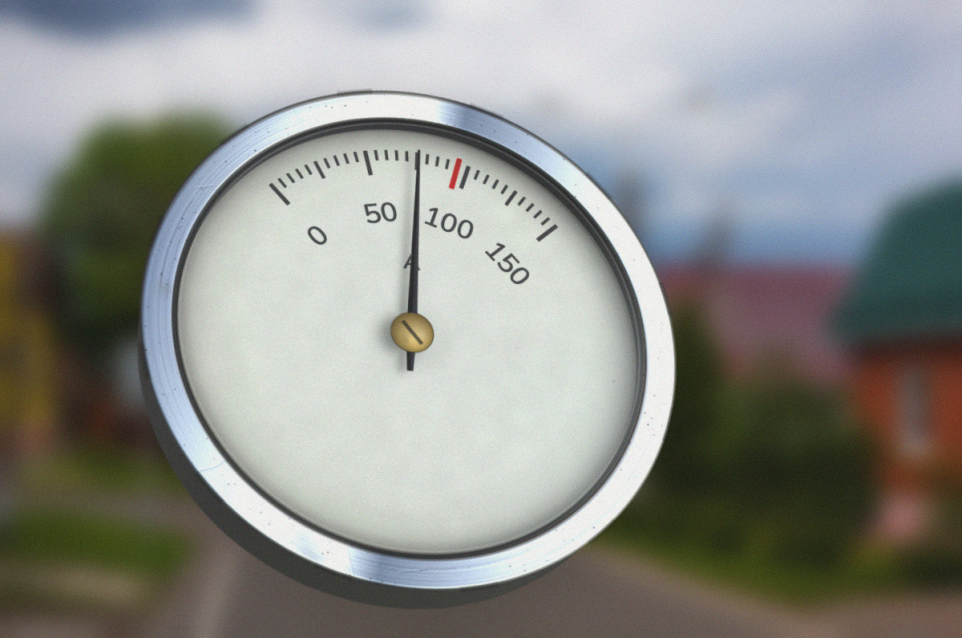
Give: 75 A
